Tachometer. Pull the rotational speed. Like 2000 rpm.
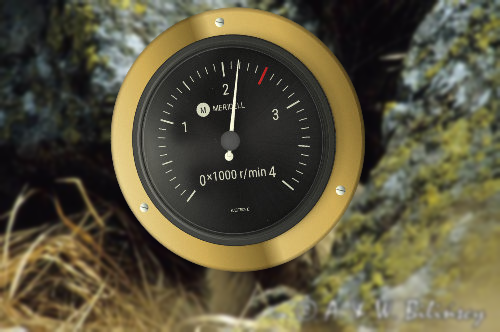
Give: 2200 rpm
